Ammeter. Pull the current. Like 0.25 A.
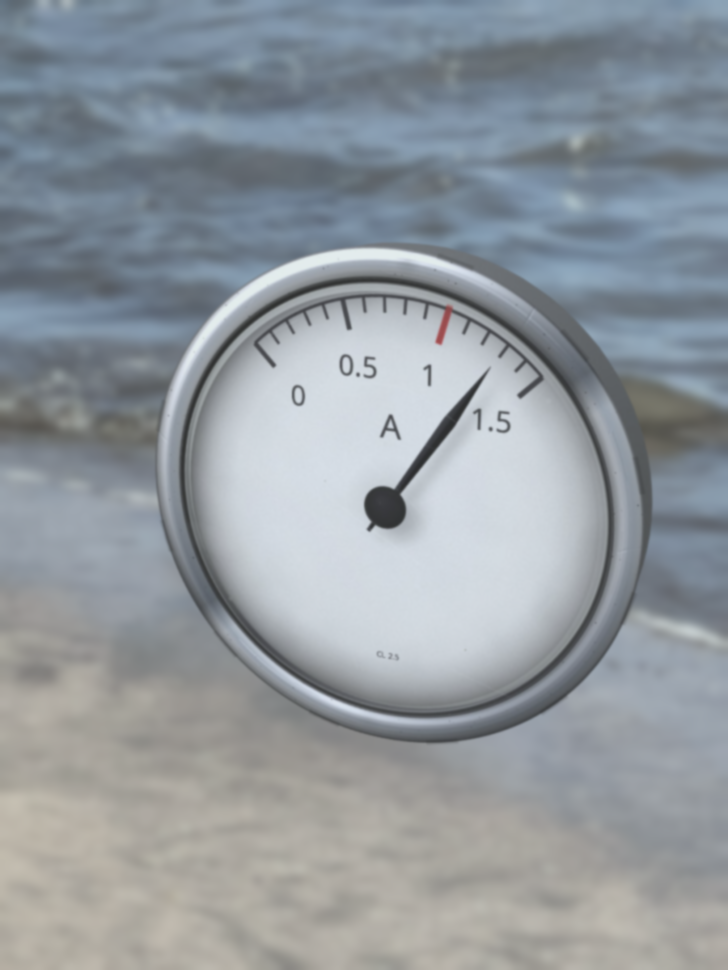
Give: 1.3 A
